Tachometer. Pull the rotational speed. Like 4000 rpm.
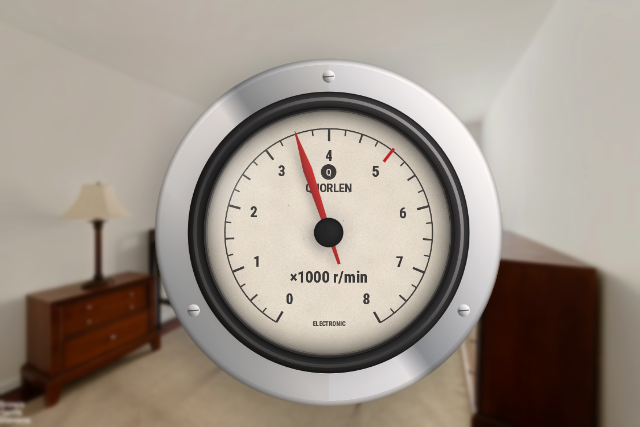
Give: 3500 rpm
